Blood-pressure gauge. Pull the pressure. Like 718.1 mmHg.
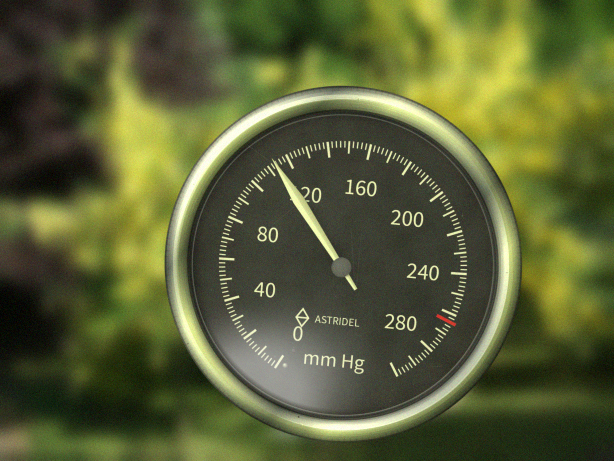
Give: 114 mmHg
